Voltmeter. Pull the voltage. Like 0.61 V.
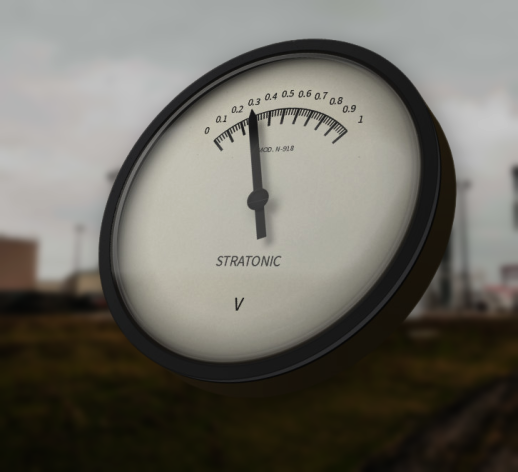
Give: 0.3 V
